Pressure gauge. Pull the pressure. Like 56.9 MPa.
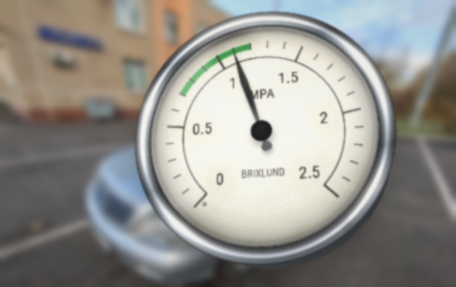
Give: 1.1 MPa
